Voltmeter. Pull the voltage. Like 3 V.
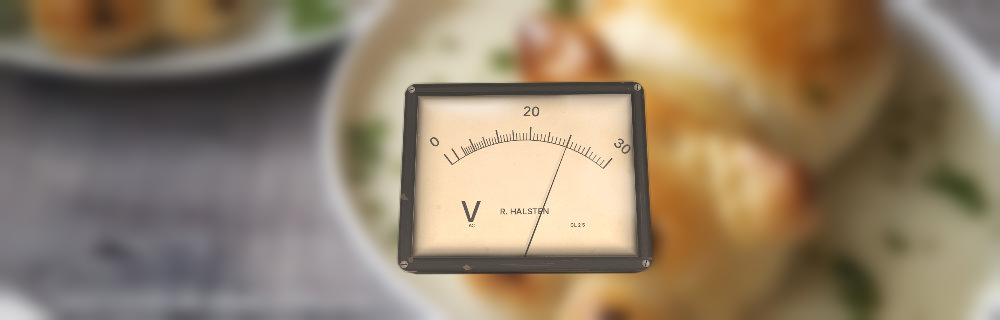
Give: 25 V
